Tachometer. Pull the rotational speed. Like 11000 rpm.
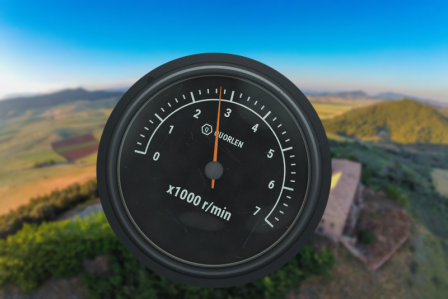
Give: 2700 rpm
